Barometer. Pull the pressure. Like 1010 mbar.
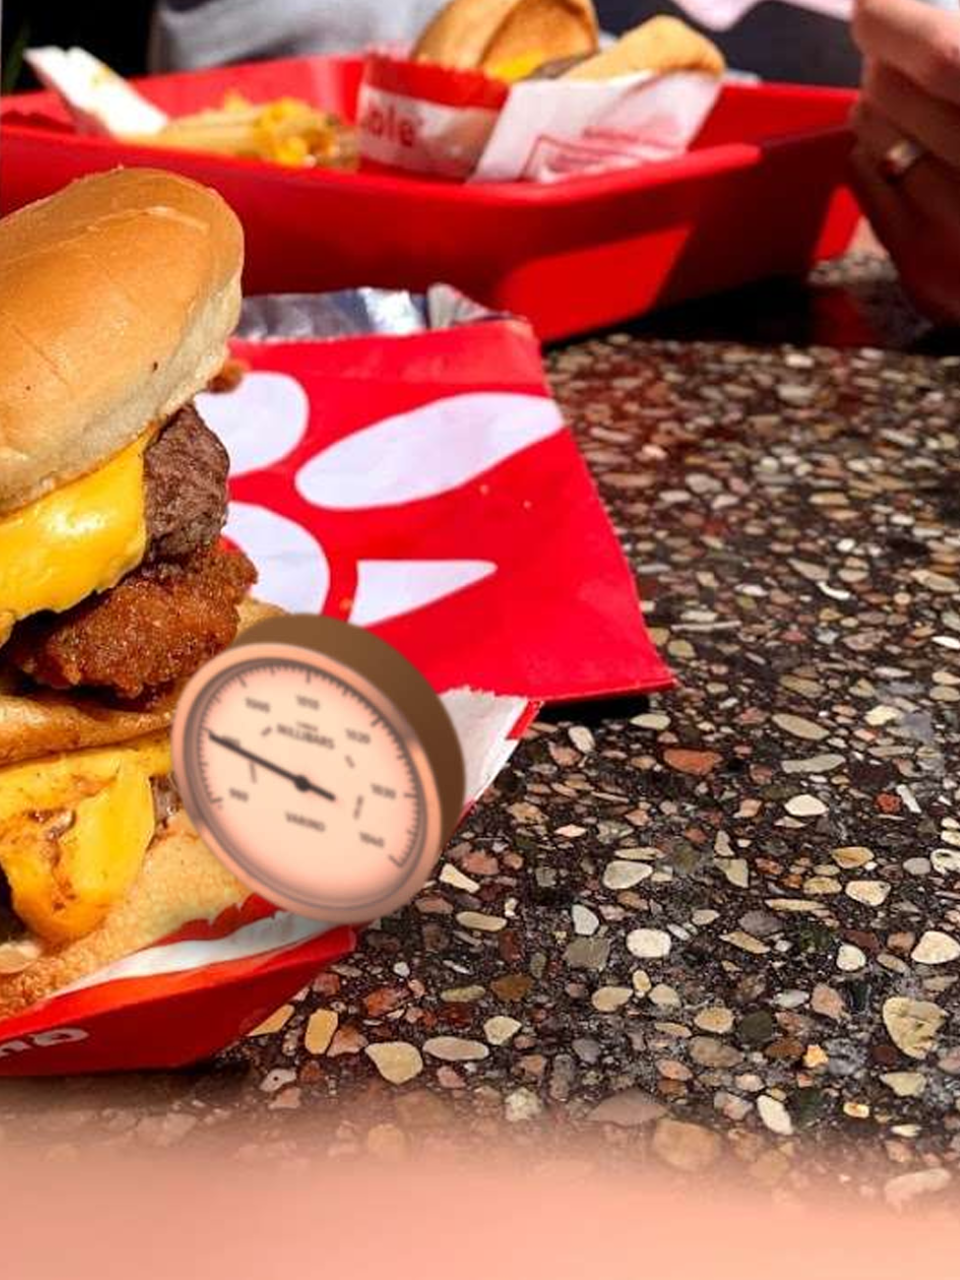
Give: 990 mbar
